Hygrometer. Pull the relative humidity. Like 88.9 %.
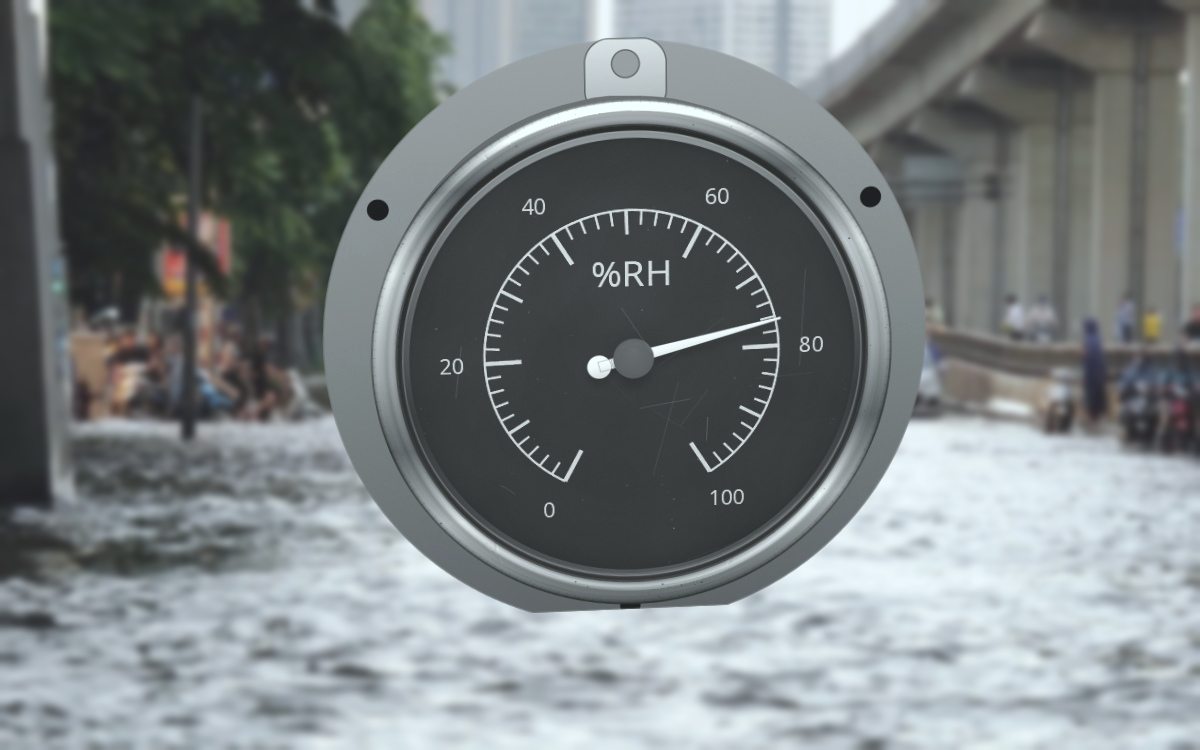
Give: 76 %
